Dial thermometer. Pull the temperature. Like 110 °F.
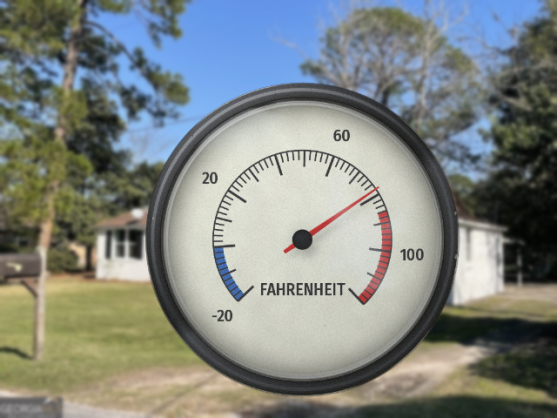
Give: 78 °F
